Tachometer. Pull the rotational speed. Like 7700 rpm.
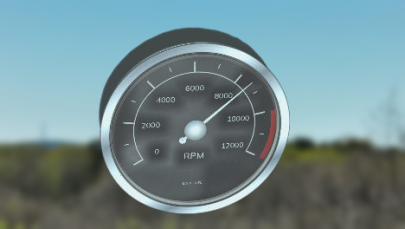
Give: 8500 rpm
